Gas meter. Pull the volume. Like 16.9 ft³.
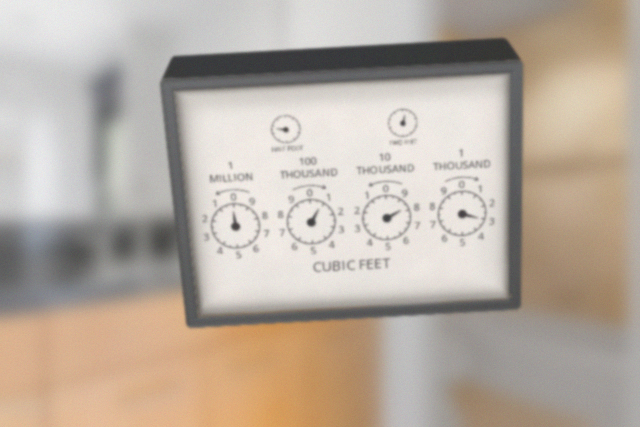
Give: 8300 ft³
